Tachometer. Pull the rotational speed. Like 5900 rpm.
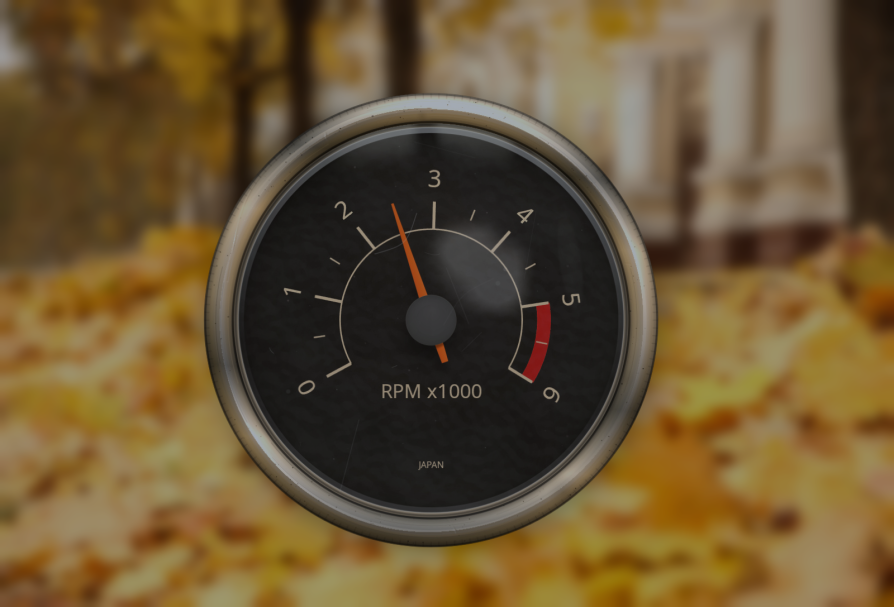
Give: 2500 rpm
